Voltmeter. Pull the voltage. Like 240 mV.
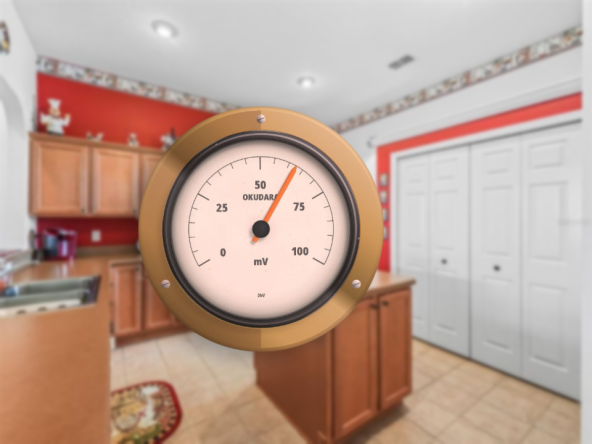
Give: 62.5 mV
